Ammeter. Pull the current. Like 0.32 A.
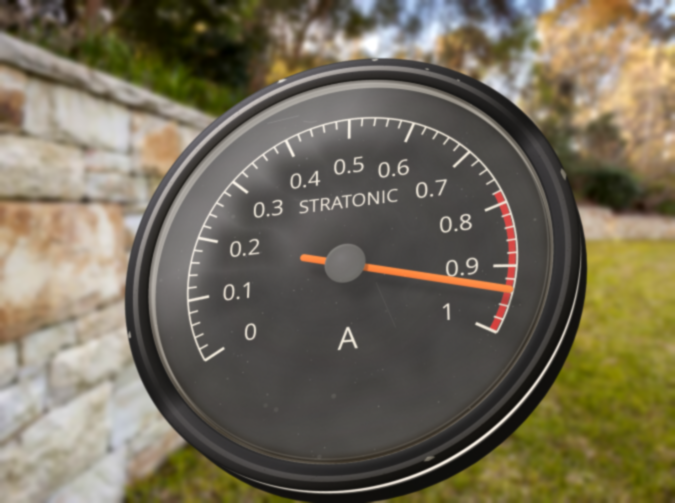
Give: 0.94 A
